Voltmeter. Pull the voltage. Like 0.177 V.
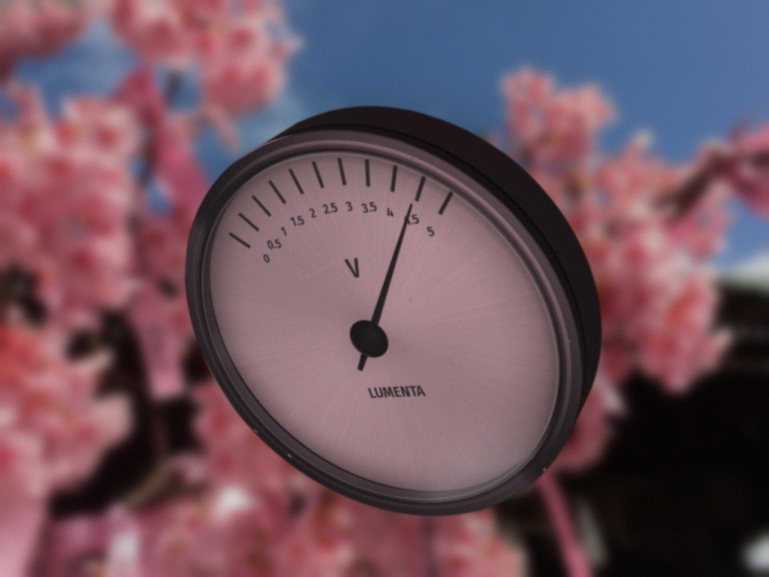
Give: 4.5 V
